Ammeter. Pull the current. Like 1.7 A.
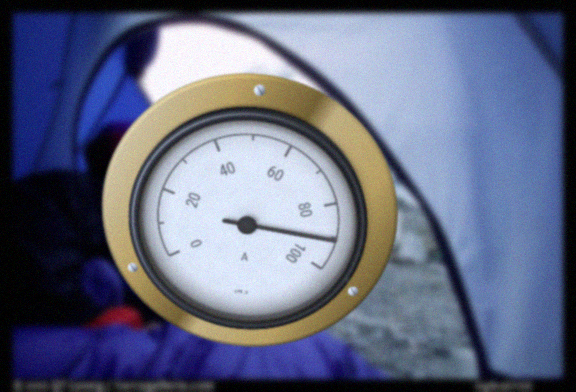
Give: 90 A
